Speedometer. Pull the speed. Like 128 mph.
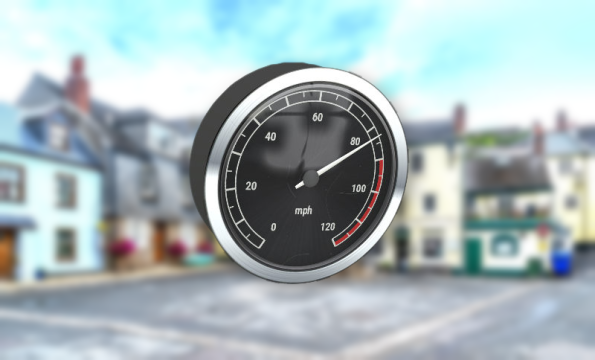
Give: 82.5 mph
